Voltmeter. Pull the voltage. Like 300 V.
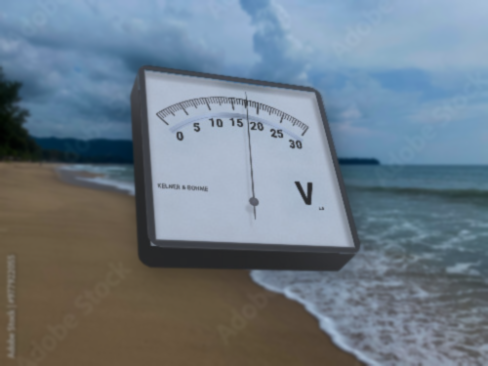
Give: 17.5 V
